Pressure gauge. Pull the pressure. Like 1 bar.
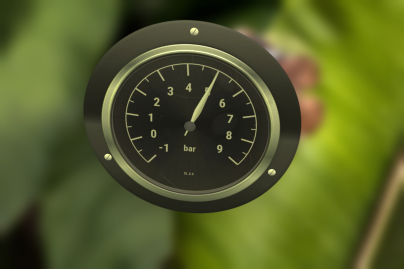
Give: 5 bar
